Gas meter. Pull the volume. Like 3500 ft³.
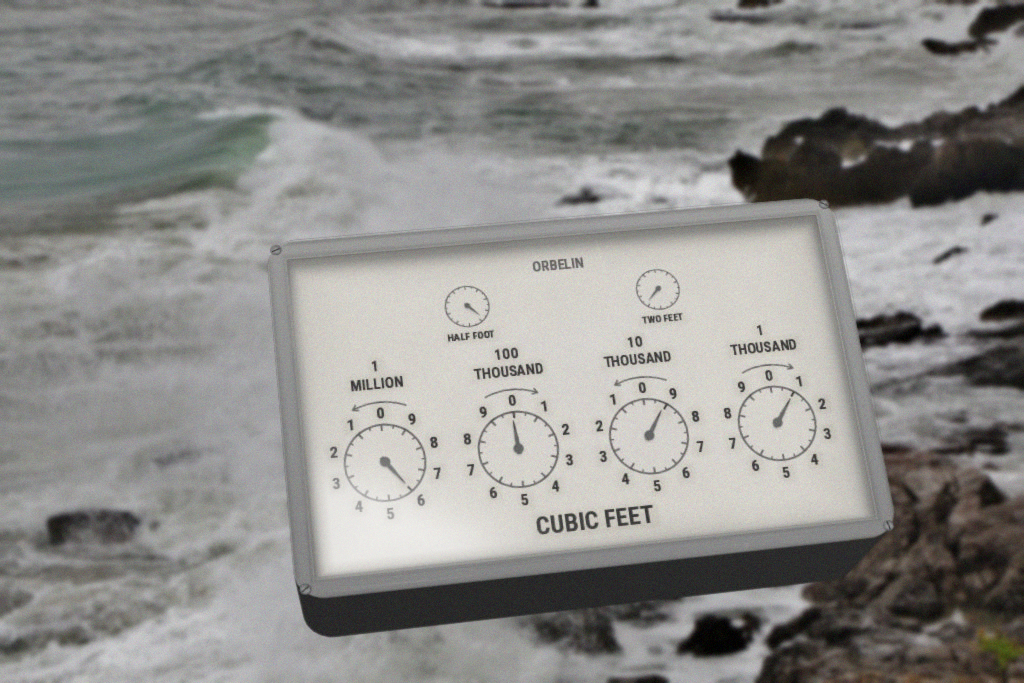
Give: 599100 ft³
